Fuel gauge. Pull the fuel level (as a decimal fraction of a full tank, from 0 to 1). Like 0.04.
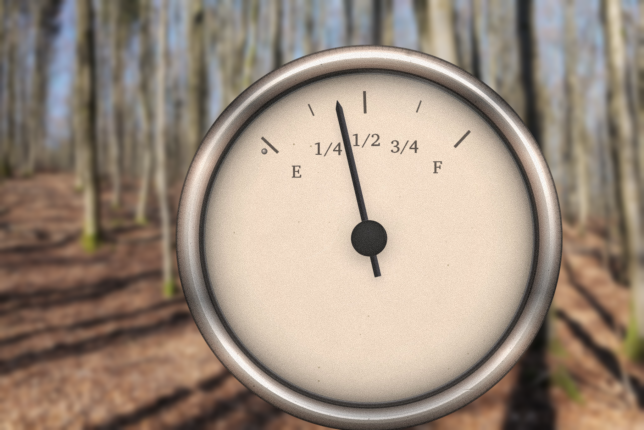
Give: 0.375
